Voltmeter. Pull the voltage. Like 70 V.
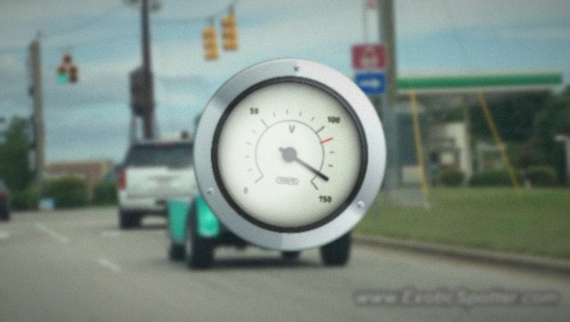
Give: 140 V
